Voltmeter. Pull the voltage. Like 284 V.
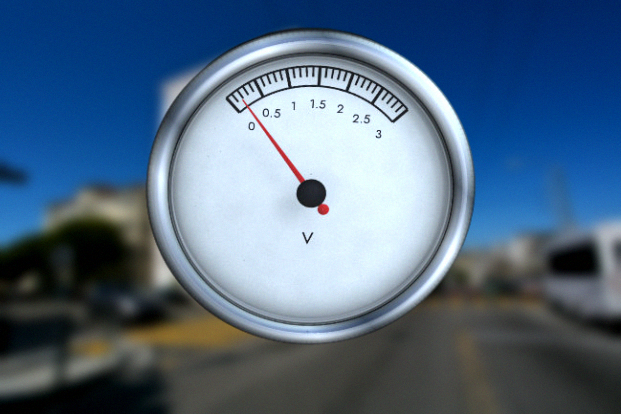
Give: 0.2 V
